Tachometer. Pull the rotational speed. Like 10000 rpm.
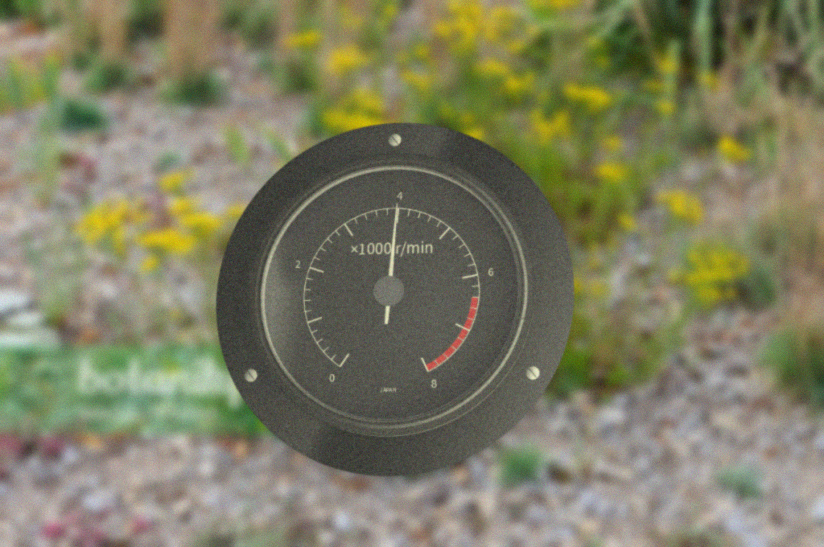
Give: 4000 rpm
